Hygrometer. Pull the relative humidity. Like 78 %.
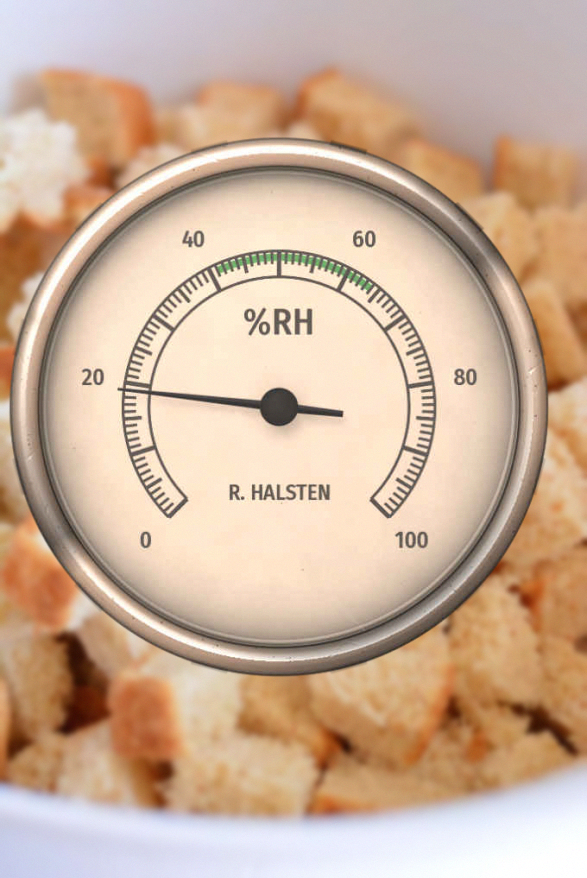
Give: 19 %
